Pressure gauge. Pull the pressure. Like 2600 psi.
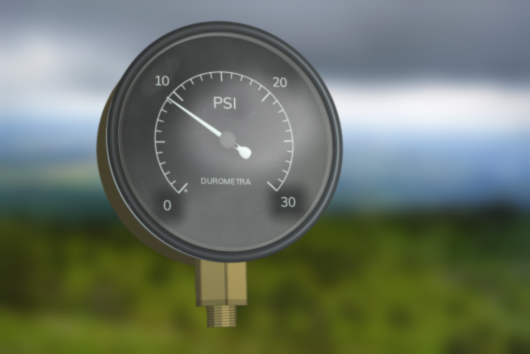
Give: 9 psi
